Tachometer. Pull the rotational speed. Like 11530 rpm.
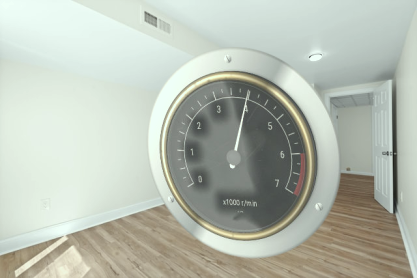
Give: 4000 rpm
